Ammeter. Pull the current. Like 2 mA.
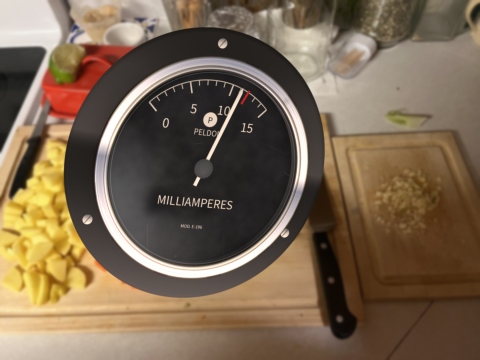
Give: 11 mA
